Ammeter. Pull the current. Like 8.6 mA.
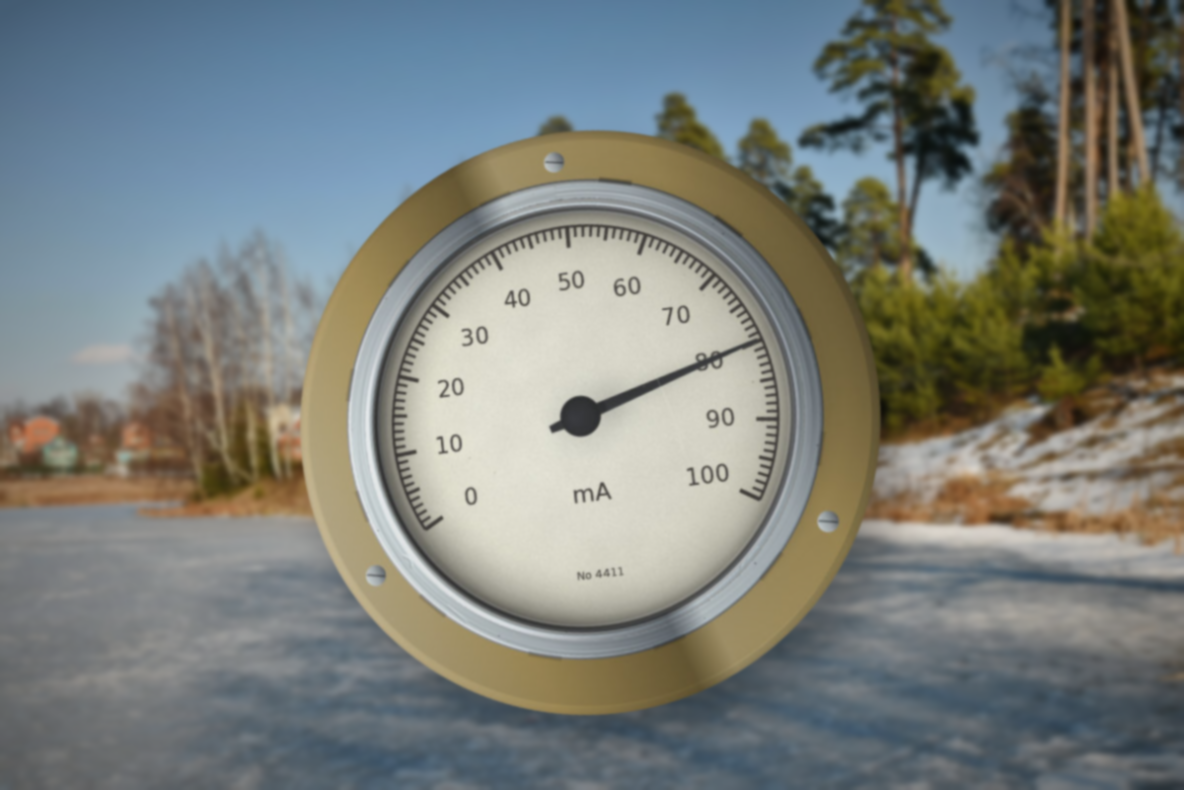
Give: 80 mA
